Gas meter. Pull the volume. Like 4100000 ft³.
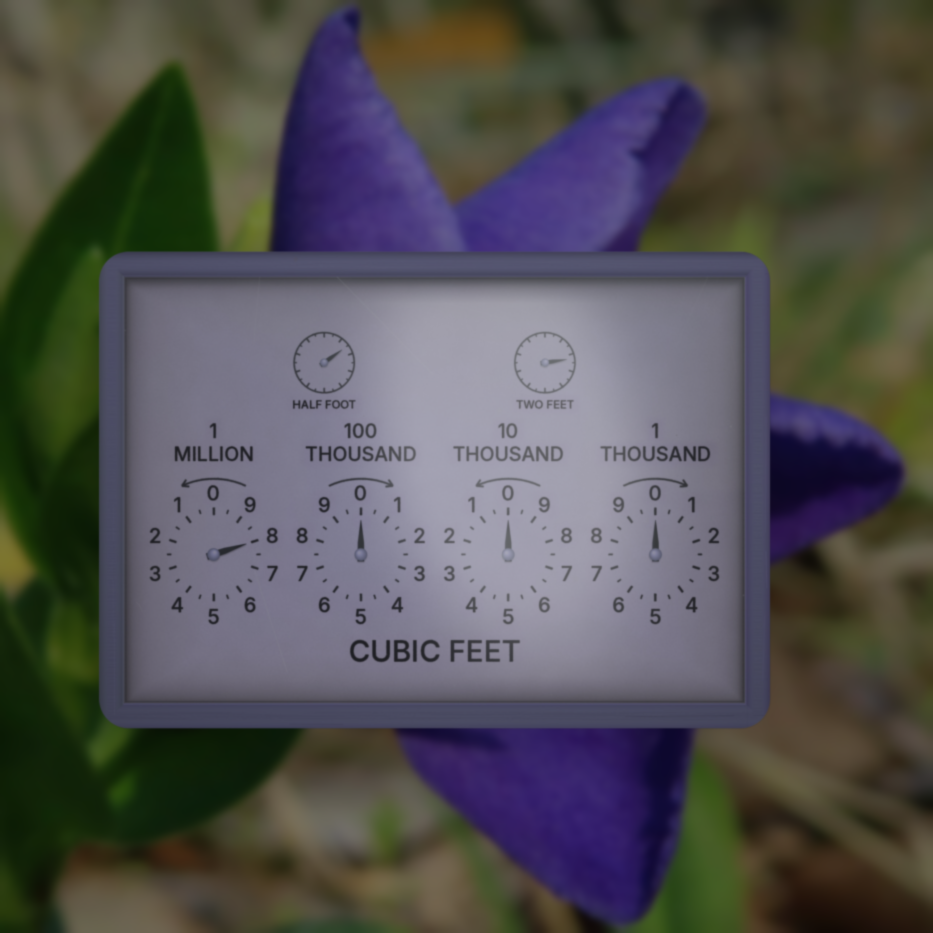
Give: 800000 ft³
